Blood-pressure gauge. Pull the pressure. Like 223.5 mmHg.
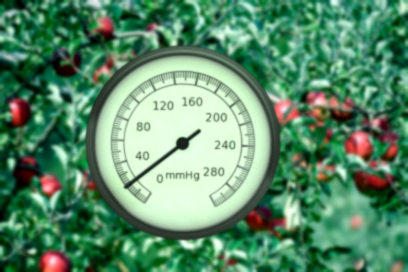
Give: 20 mmHg
